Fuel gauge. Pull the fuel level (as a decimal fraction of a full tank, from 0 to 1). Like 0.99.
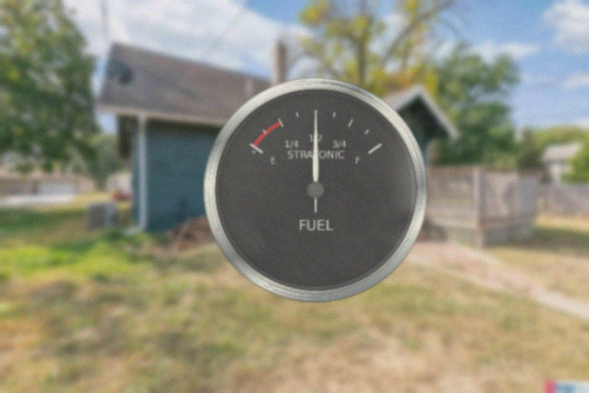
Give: 0.5
